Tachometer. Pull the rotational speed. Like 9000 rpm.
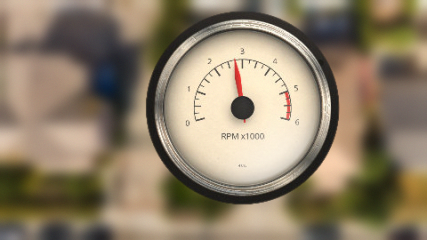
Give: 2750 rpm
